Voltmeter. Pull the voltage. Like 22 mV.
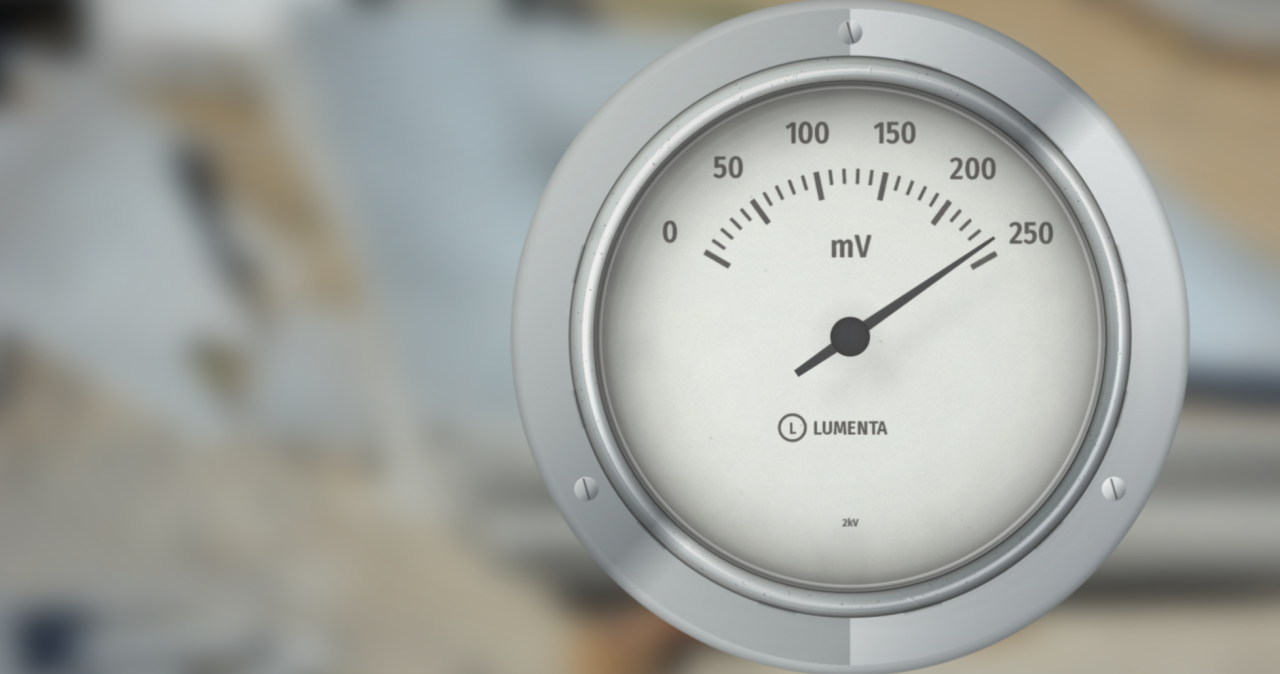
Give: 240 mV
